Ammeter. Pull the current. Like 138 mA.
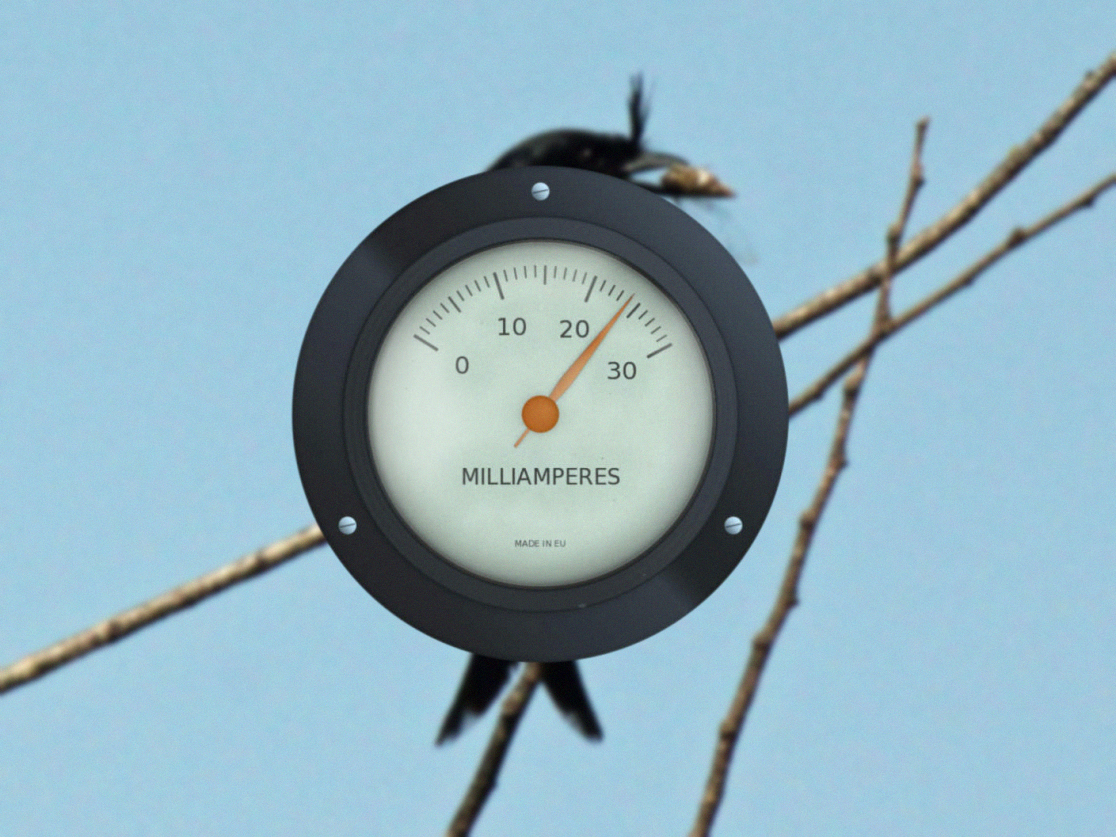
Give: 24 mA
